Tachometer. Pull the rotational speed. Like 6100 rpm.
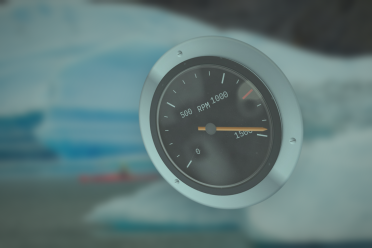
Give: 1450 rpm
